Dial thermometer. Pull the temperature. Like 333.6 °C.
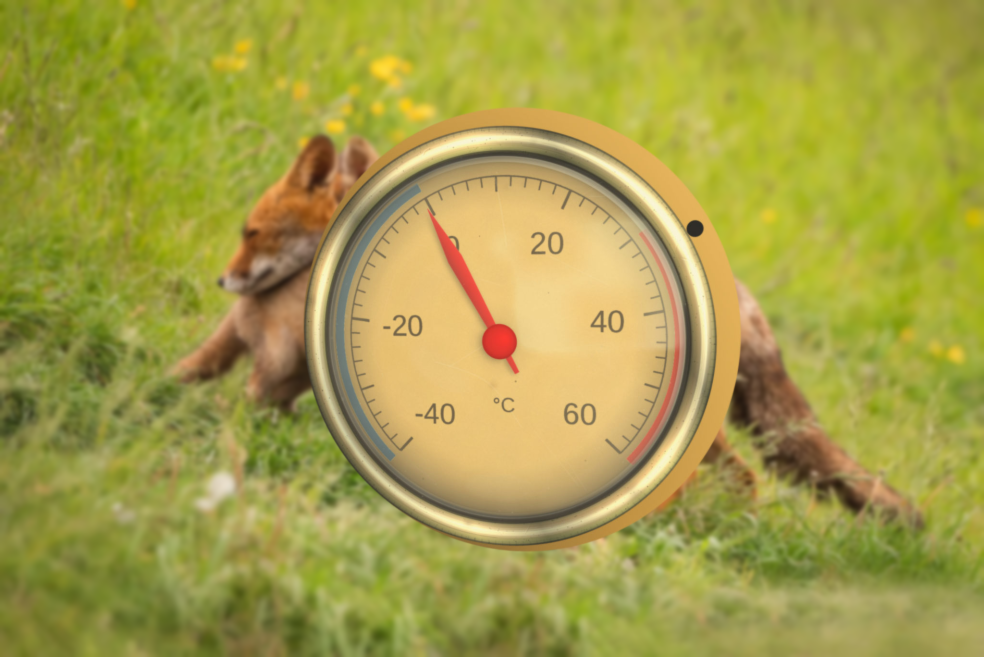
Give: 0 °C
